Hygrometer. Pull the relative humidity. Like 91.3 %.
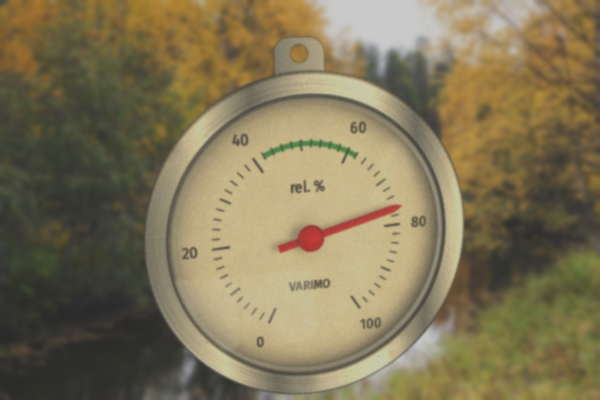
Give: 76 %
